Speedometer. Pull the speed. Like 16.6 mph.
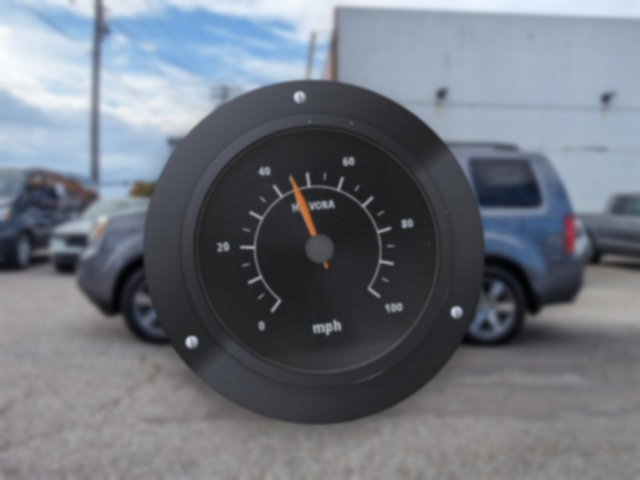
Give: 45 mph
